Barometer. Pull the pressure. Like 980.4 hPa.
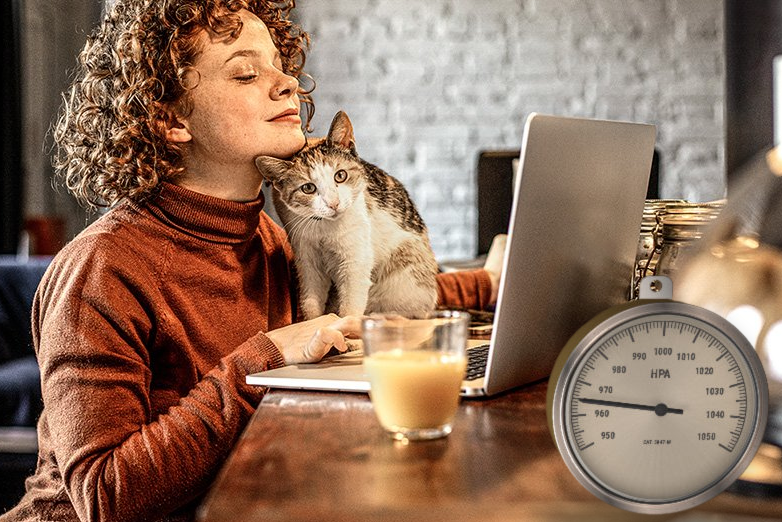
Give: 965 hPa
